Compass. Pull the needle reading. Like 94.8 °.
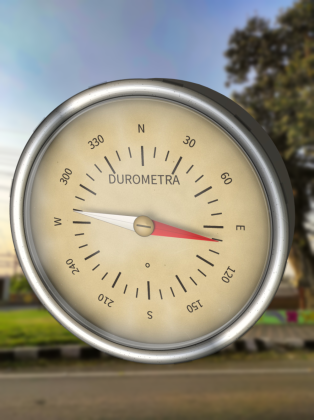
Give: 100 °
